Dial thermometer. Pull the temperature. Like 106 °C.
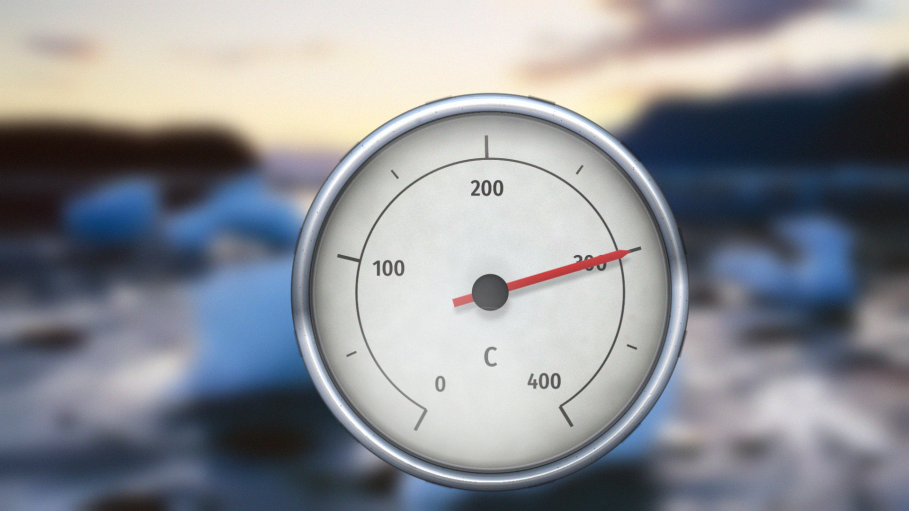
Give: 300 °C
